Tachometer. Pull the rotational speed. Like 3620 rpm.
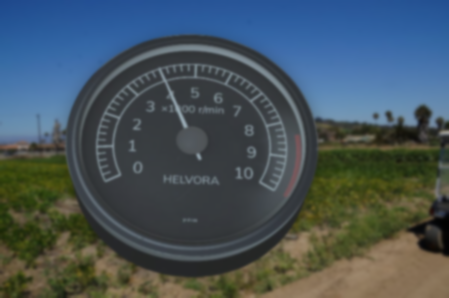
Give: 4000 rpm
